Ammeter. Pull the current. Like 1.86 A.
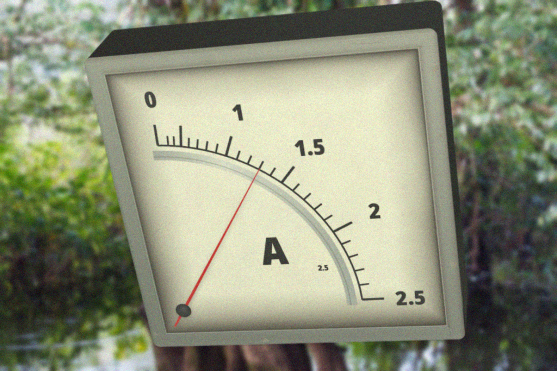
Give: 1.3 A
